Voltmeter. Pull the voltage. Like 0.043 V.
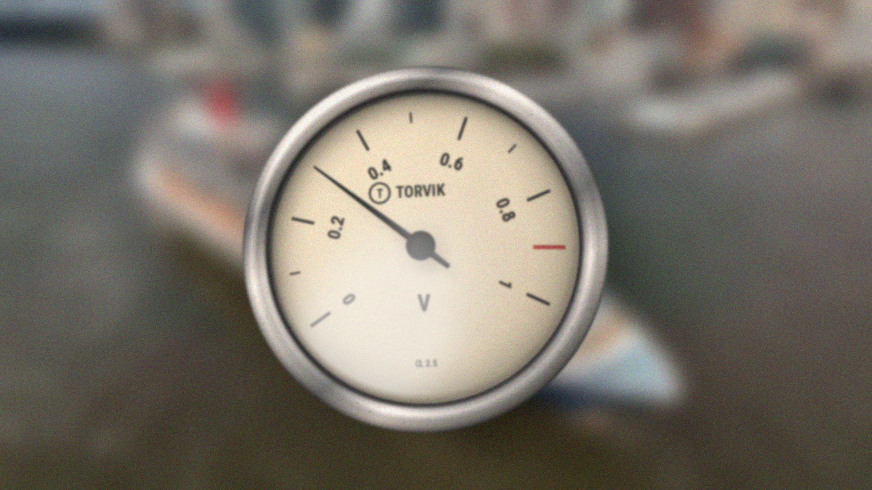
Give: 0.3 V
